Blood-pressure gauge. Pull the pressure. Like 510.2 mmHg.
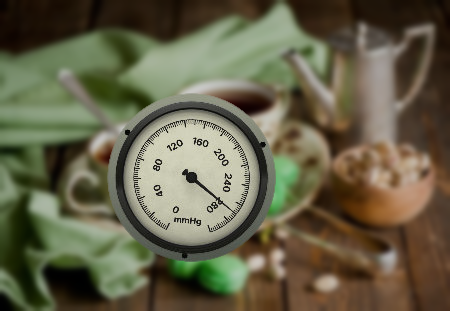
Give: 270 mmHg
